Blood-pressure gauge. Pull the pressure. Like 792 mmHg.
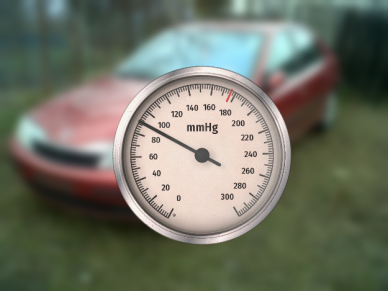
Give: 90 mmHg
